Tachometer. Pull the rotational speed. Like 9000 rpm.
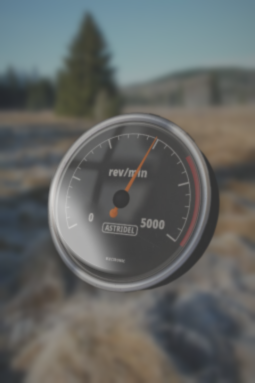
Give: 3000 rpm
